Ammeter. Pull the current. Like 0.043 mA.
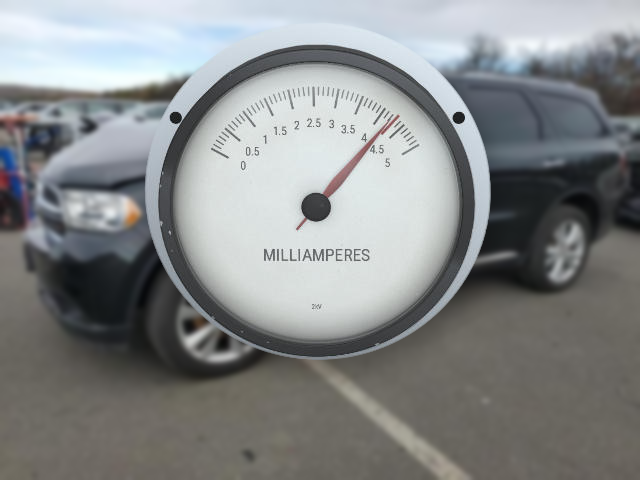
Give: 4.2 mA
